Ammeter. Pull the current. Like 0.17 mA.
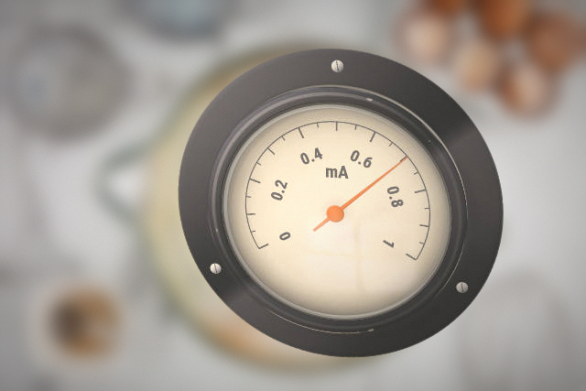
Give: 0.7 mA
